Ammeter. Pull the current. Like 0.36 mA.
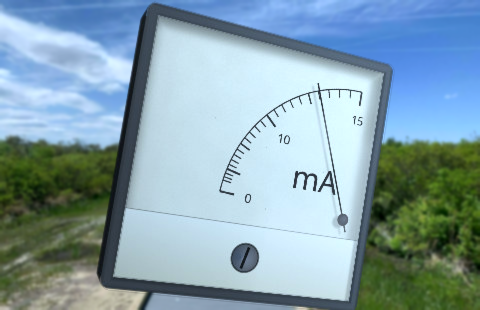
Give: 13 mA
